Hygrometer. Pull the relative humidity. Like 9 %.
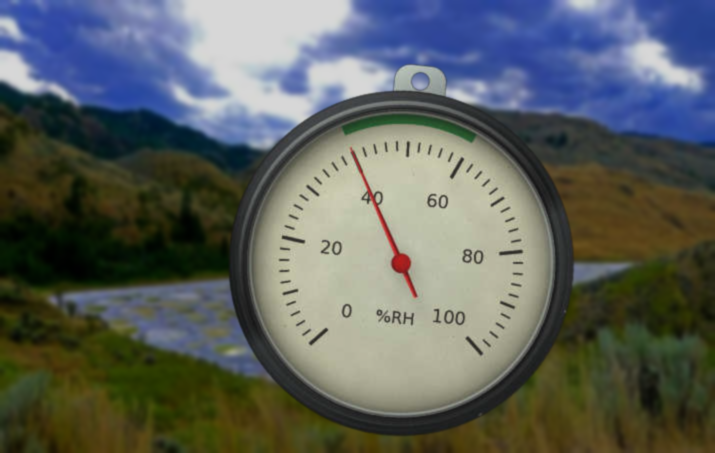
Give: 40 %
